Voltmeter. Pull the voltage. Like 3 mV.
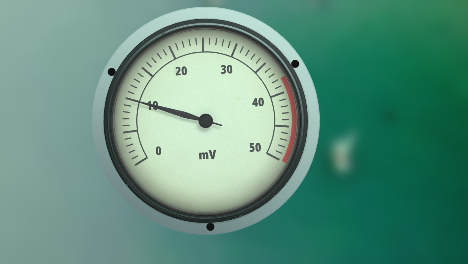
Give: 10 mV
